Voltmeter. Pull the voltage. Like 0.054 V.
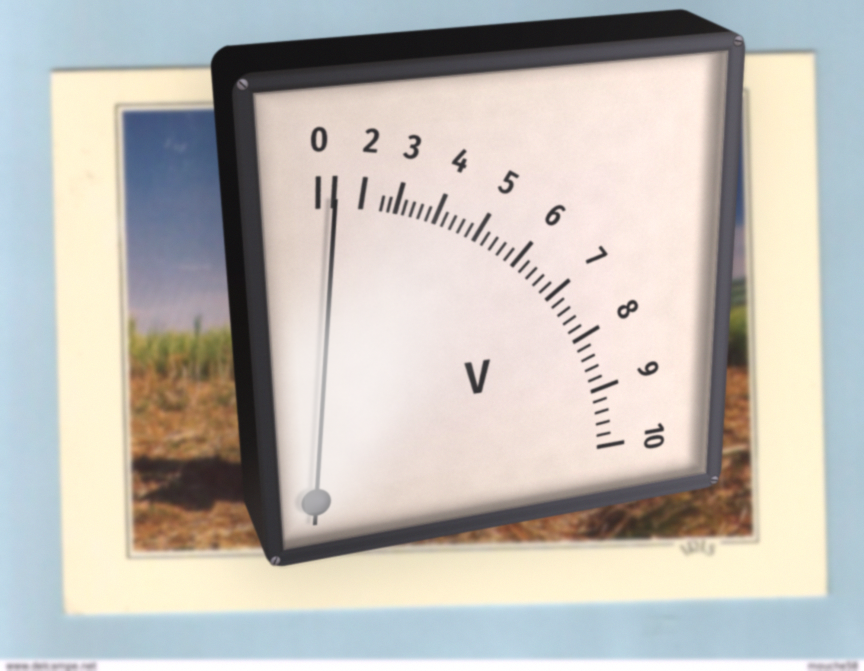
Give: 1 V
